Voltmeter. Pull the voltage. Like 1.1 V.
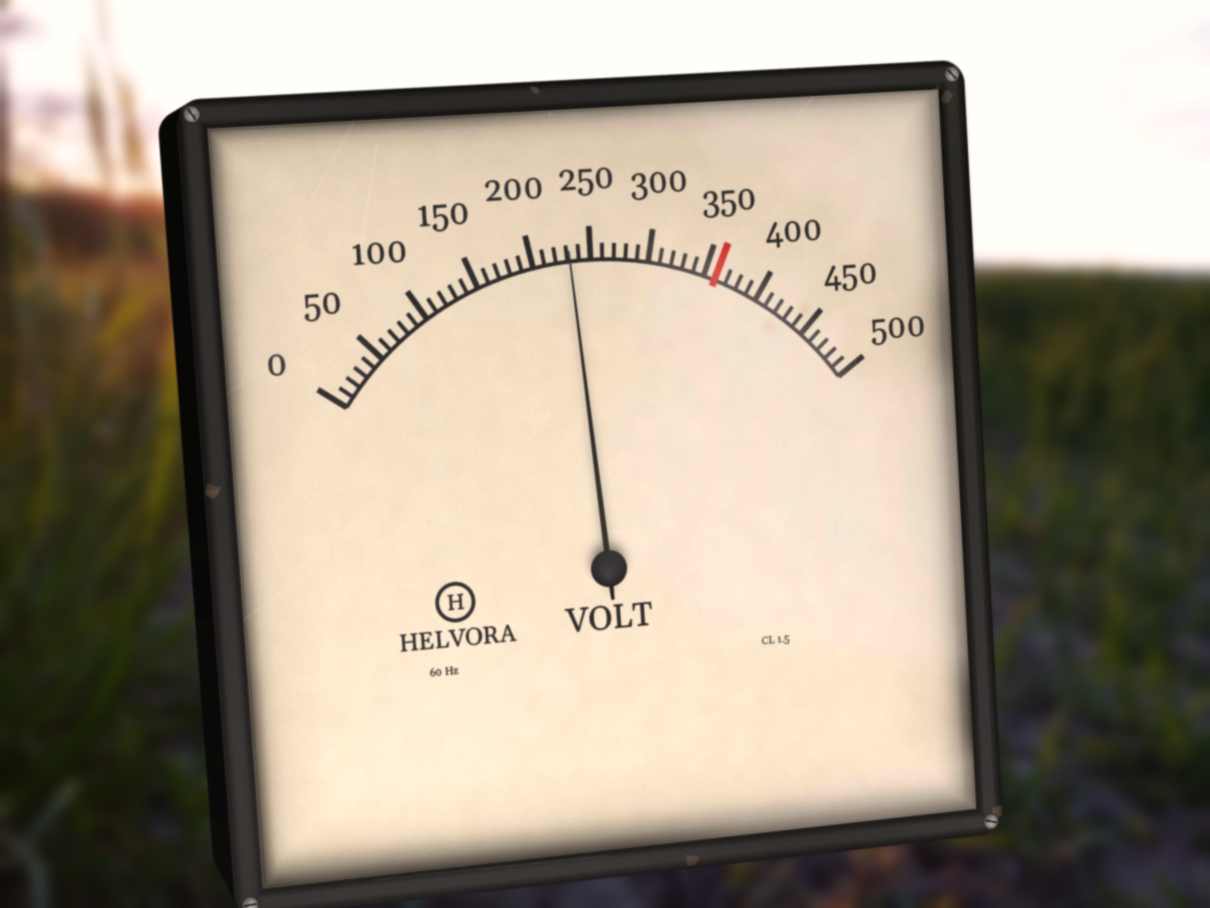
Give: 230 V
